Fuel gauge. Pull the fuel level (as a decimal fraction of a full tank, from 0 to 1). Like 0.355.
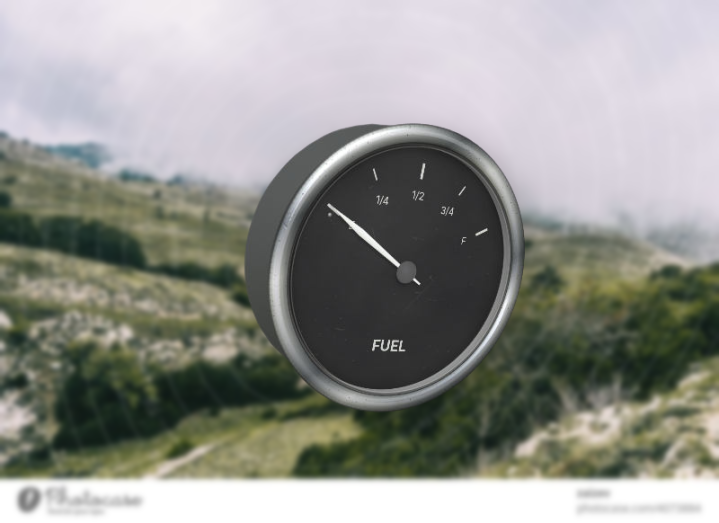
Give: 0
